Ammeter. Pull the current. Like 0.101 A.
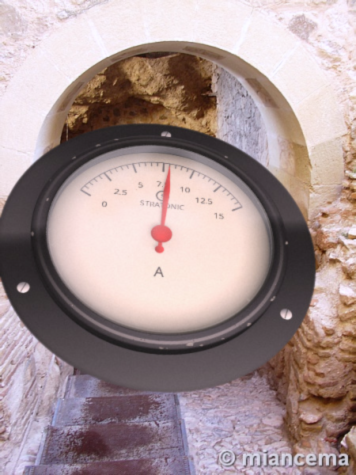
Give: 8 A
